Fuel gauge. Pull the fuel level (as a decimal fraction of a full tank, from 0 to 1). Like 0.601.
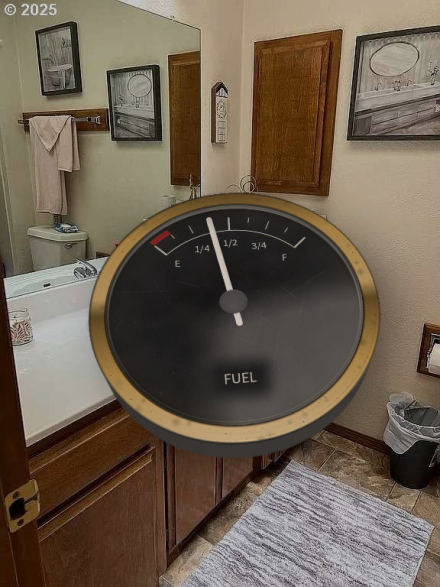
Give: 0.375
